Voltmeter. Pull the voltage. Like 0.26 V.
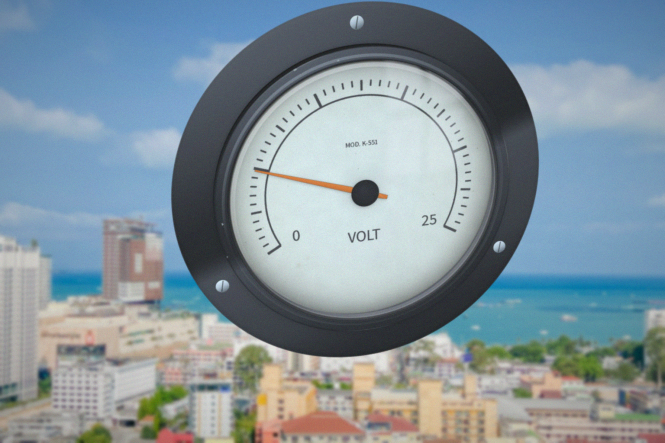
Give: 5 V
